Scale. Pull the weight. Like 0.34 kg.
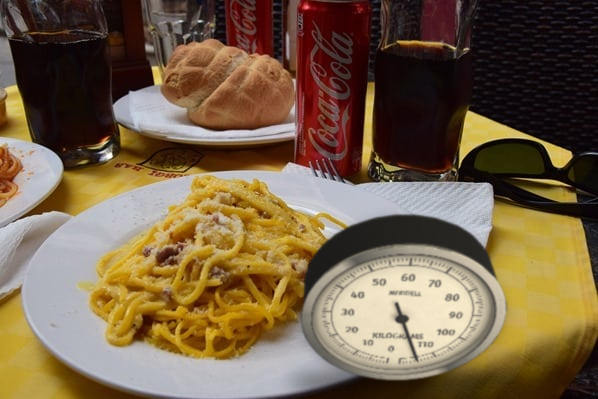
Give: 115 kg
